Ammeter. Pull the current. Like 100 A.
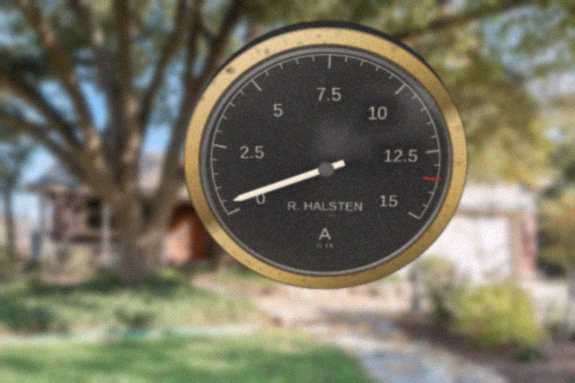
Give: 0.5 A
